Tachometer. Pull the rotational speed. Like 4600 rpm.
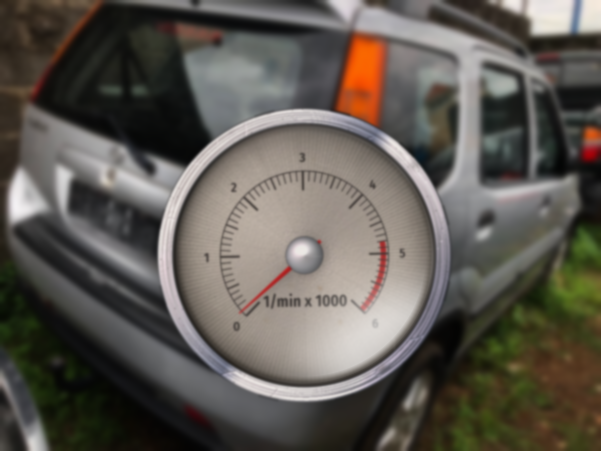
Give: 100 rpm
